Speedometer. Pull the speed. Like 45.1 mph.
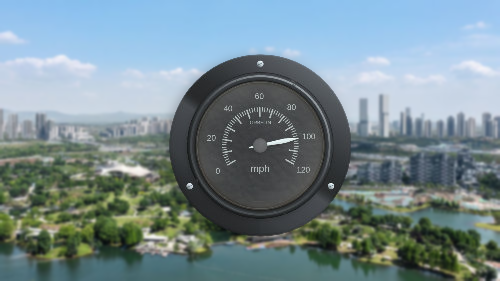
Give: 100 mph
